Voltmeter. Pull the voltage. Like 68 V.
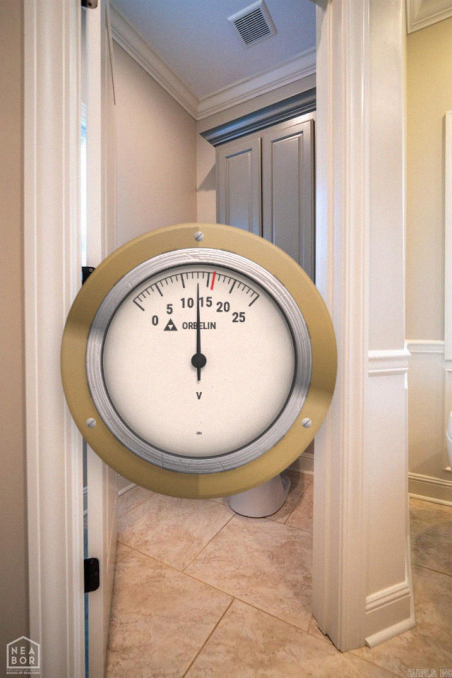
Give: 13 V
